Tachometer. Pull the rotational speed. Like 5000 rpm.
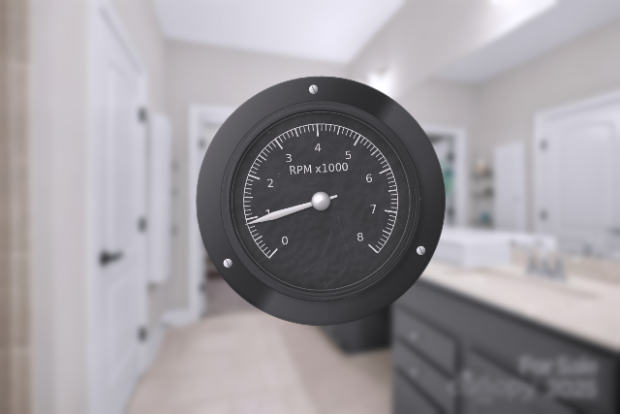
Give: 900 rpm
